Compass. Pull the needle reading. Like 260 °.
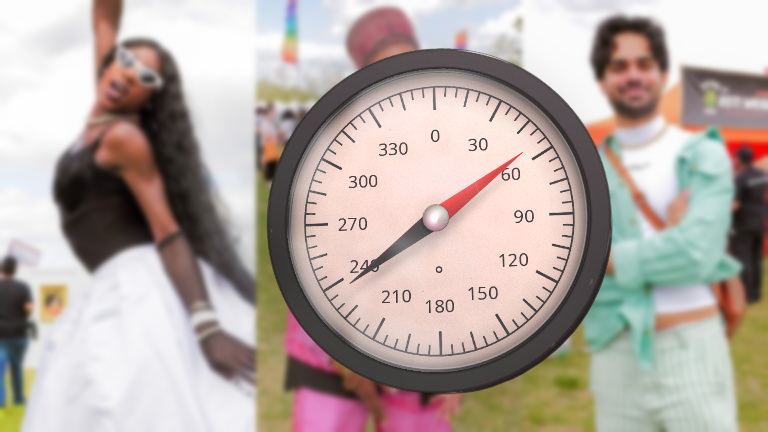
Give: 55 °
